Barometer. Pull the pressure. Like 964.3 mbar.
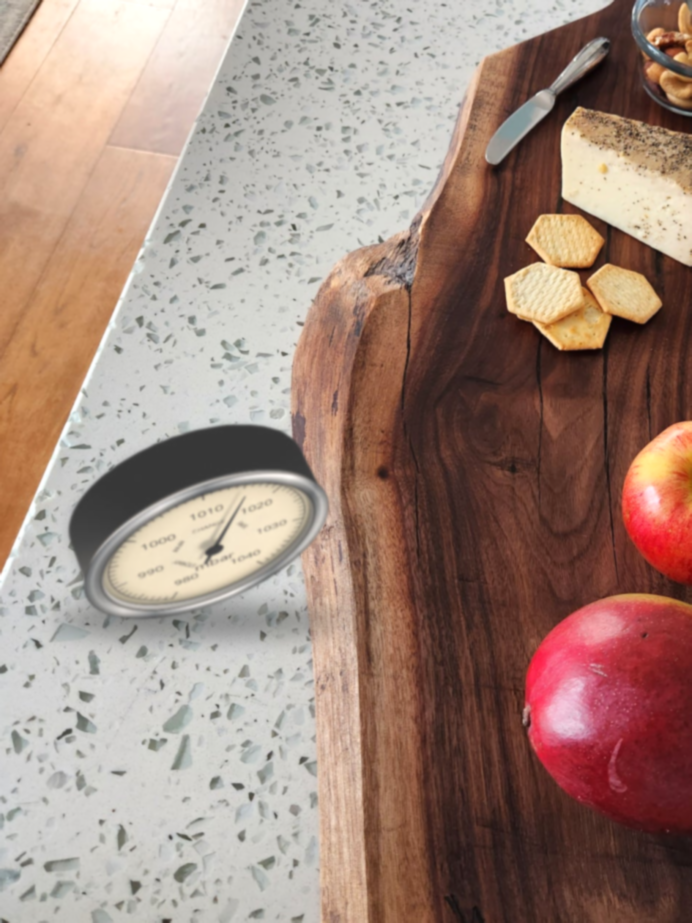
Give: 1015 mbar
